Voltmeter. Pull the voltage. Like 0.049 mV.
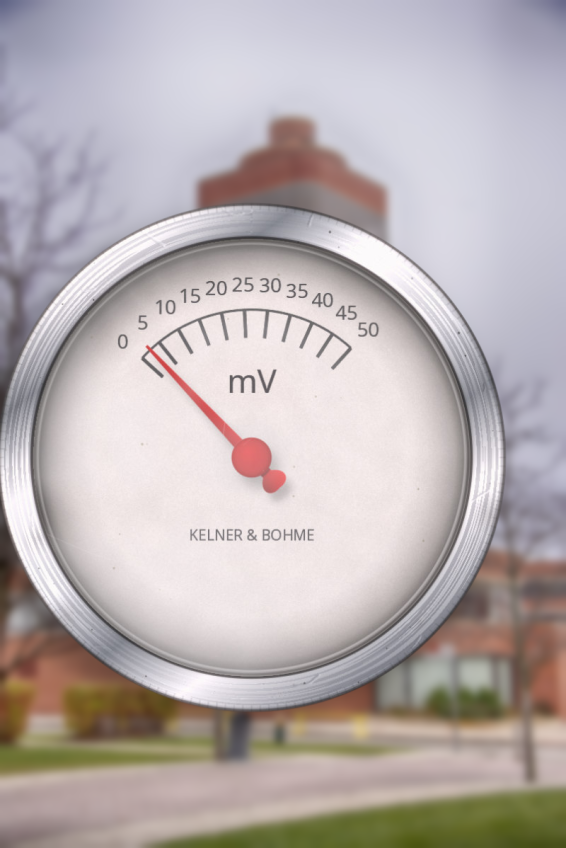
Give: 2.5 mV
